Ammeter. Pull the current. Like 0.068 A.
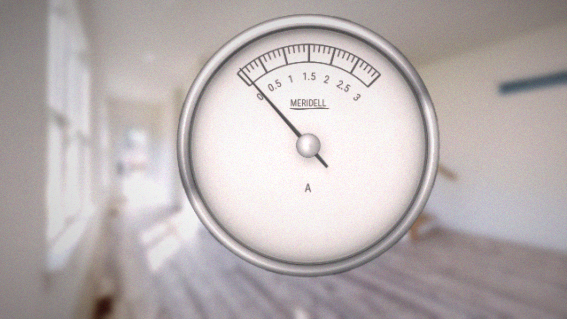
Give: 0.1 A
